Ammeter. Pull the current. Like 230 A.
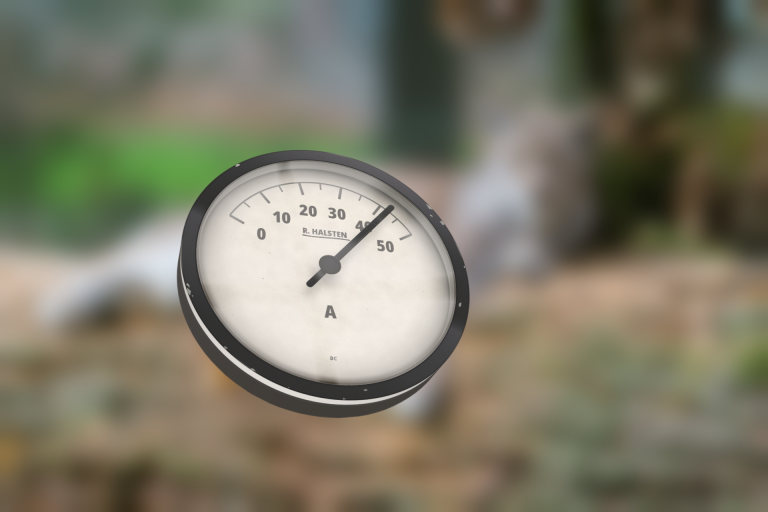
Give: 42.5 A
